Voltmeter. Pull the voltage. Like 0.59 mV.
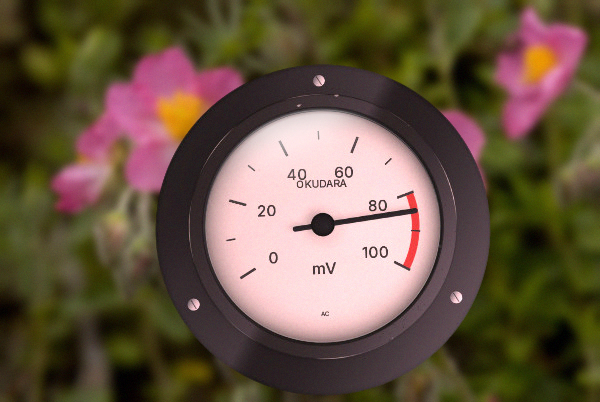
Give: 85 mV
